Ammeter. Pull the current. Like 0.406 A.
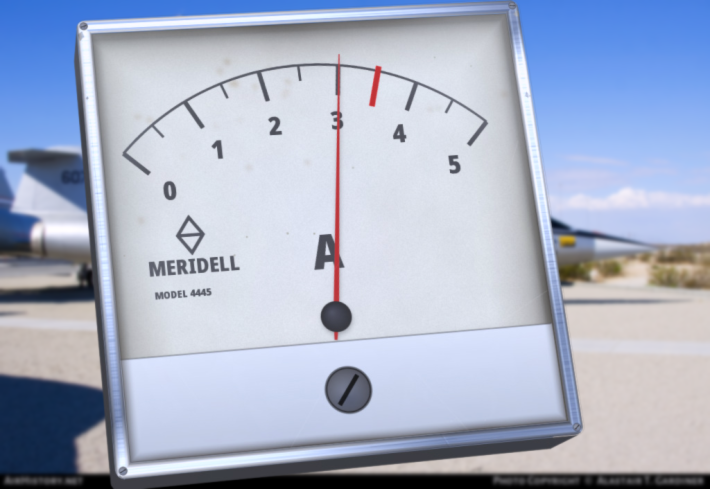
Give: 3 A
